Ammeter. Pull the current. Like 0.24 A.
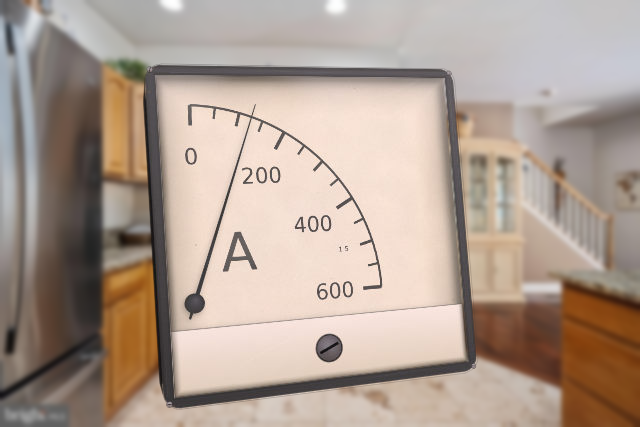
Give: 125 A
